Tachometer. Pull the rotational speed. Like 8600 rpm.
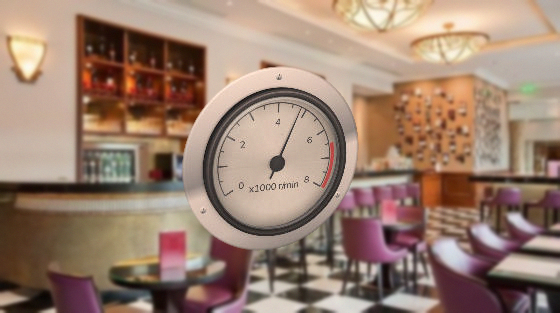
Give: 4750 rpm
